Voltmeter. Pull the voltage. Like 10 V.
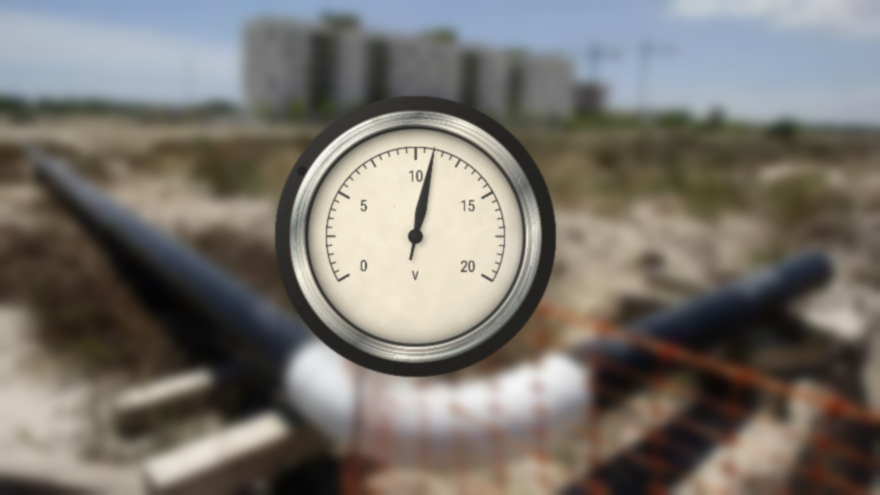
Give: 11 V
